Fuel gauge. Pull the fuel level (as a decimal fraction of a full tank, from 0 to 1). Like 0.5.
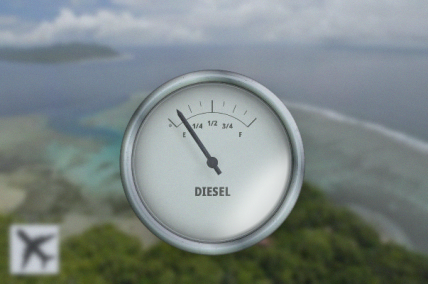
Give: 0.125
